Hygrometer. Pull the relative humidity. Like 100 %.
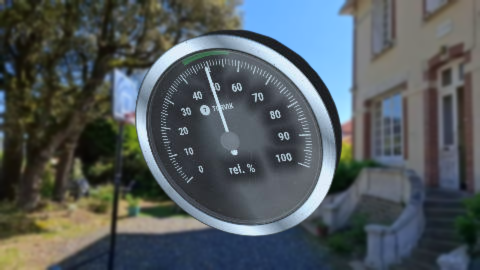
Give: 50 %
